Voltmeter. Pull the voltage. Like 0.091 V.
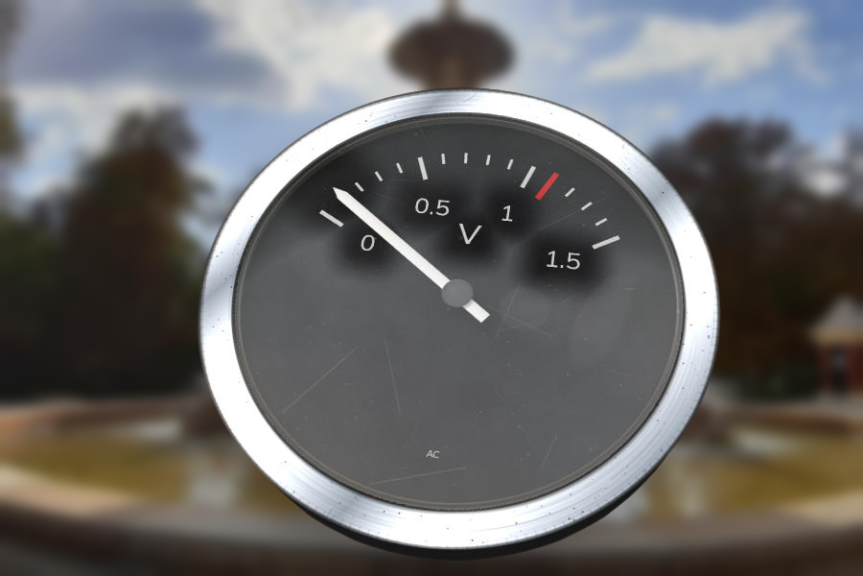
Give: 0.1 V
